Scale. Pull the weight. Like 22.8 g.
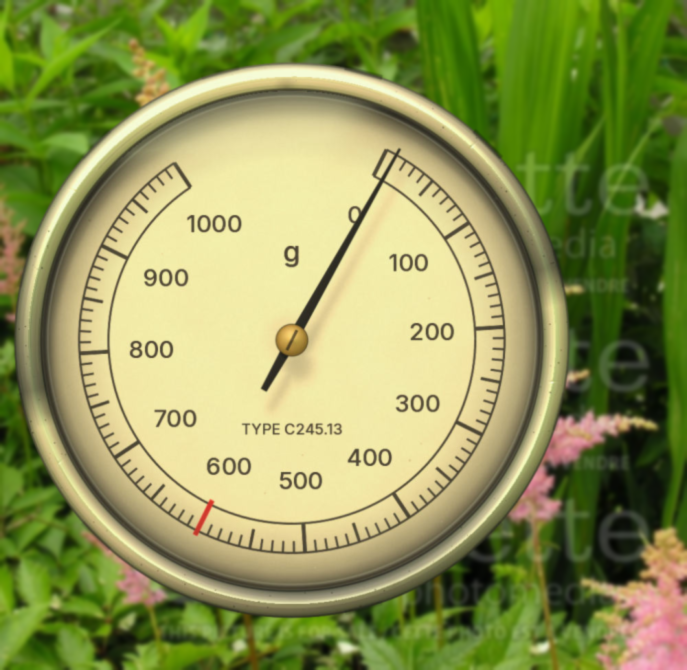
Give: 10 g
